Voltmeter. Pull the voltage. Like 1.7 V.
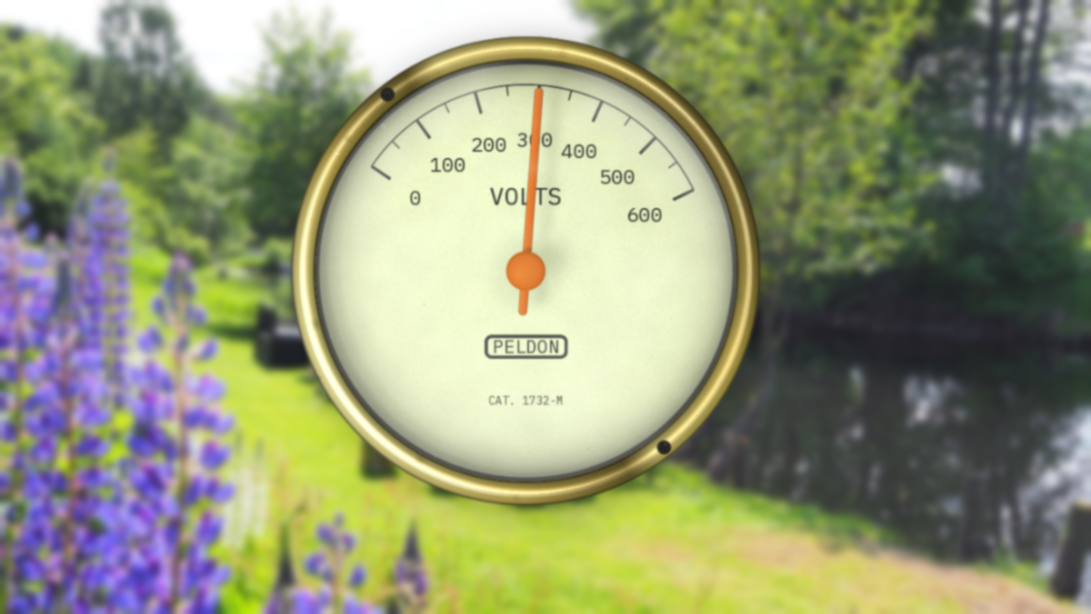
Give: 300 V
